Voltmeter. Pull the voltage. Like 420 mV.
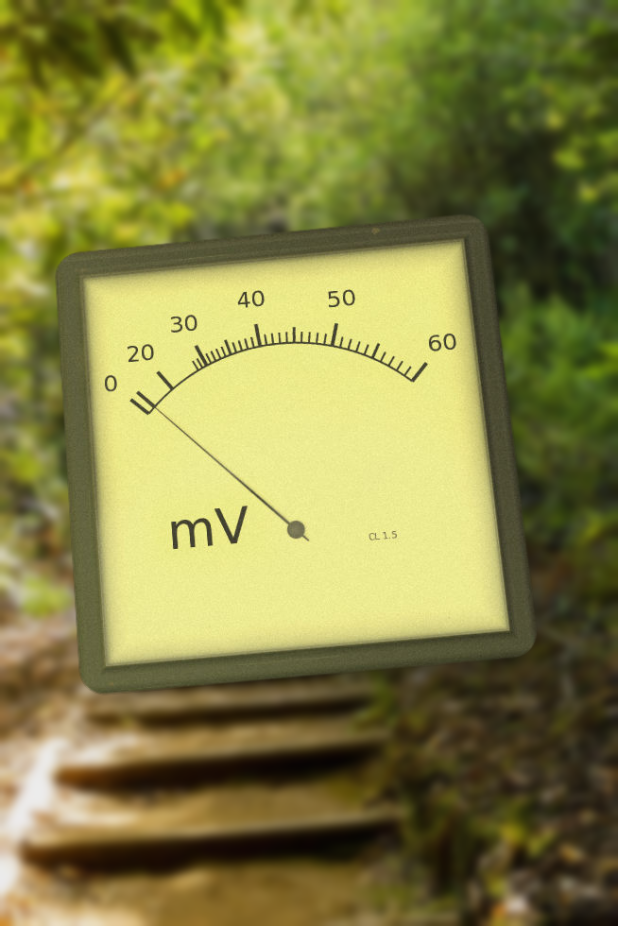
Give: 10 mV
